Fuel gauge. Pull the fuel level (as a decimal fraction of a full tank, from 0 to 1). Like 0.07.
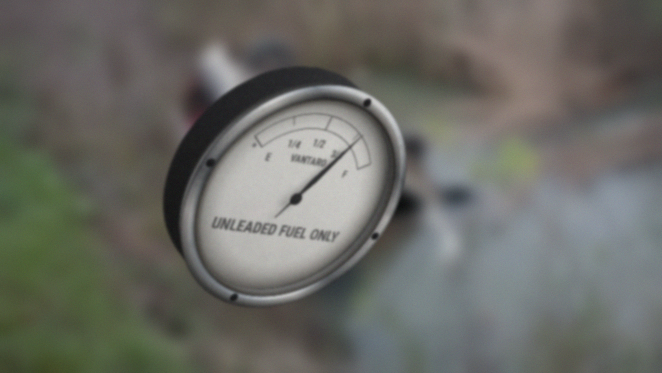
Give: 0.75
